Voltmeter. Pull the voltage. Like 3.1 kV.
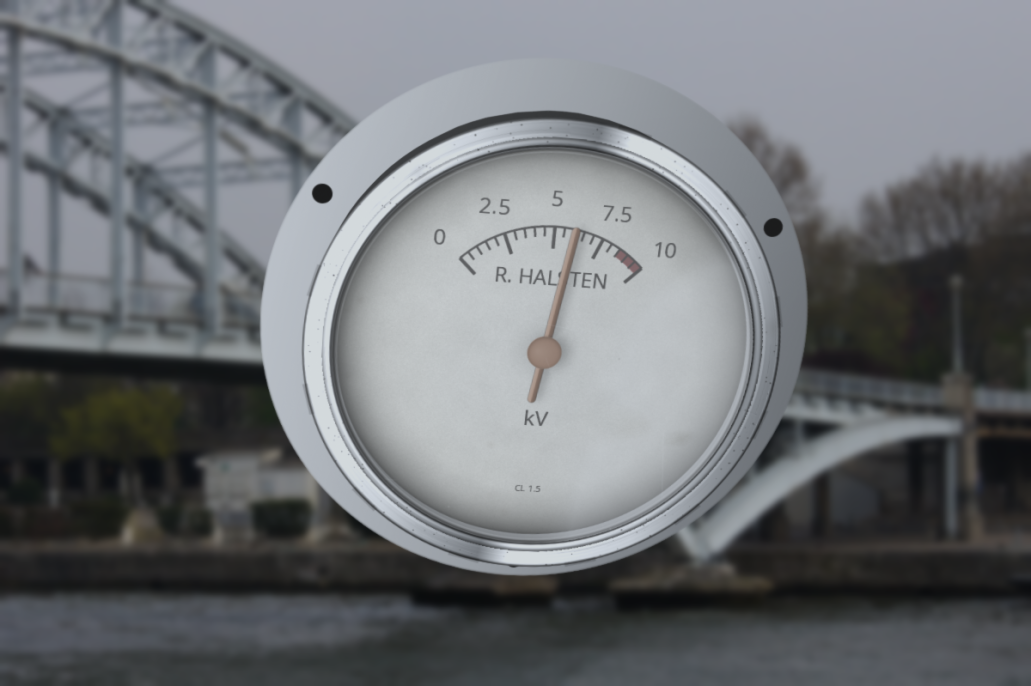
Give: 6 kV
